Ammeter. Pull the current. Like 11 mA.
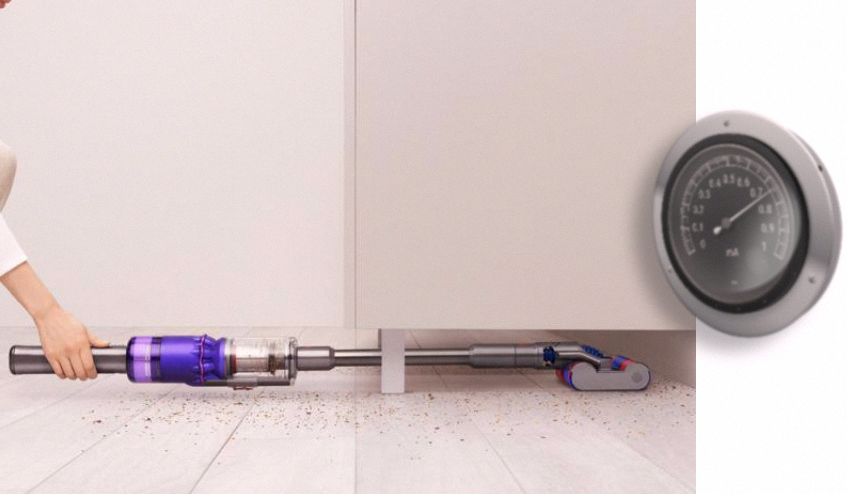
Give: 0.75 mA
